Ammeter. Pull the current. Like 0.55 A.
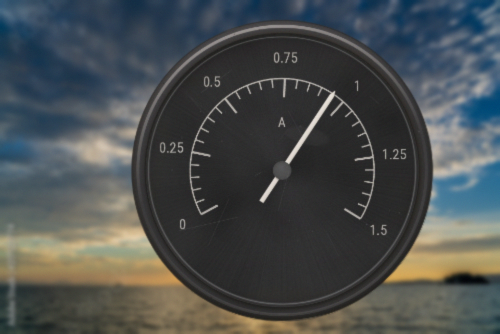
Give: 0.95 A
